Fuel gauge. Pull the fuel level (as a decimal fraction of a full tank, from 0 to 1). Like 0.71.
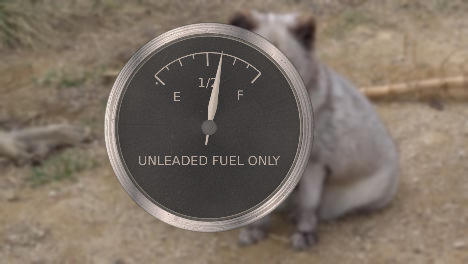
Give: 0.625
